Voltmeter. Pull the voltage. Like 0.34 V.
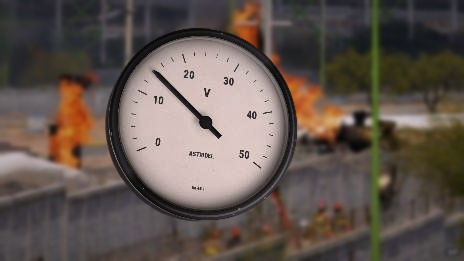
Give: 14 V
